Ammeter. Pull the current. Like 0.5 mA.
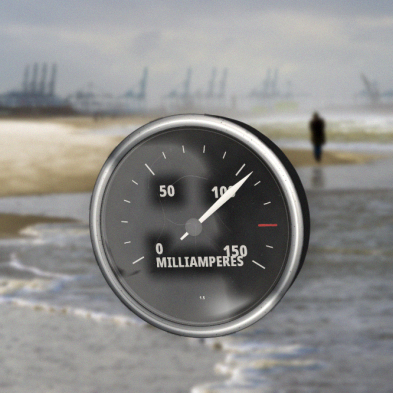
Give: 105 mA
